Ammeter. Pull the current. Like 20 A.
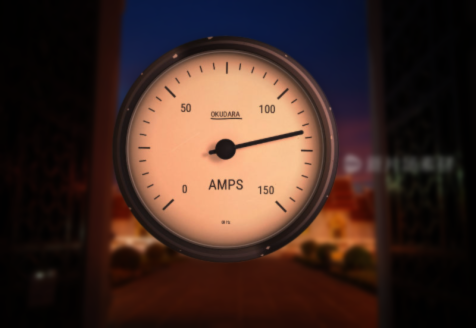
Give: 117.5 A
